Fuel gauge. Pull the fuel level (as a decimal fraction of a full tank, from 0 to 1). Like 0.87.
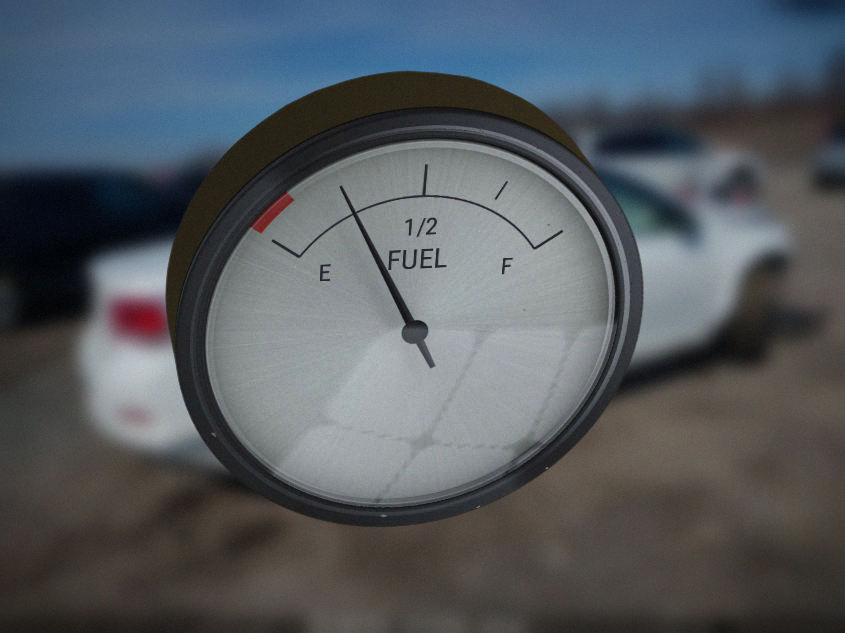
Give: 0.25
